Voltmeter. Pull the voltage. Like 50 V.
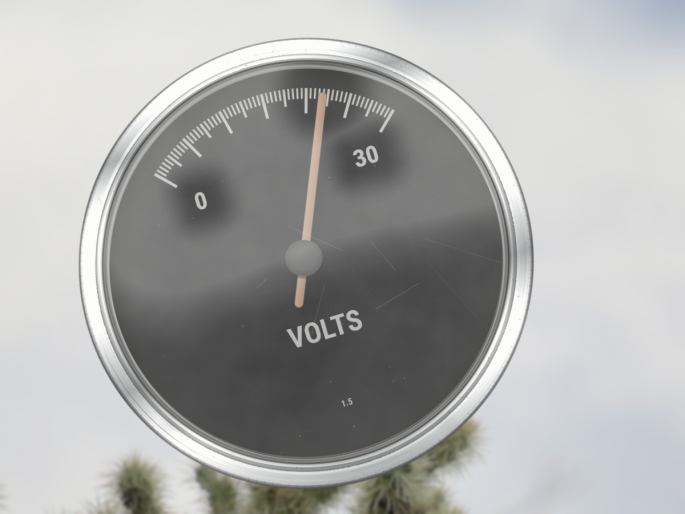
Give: 22 V
